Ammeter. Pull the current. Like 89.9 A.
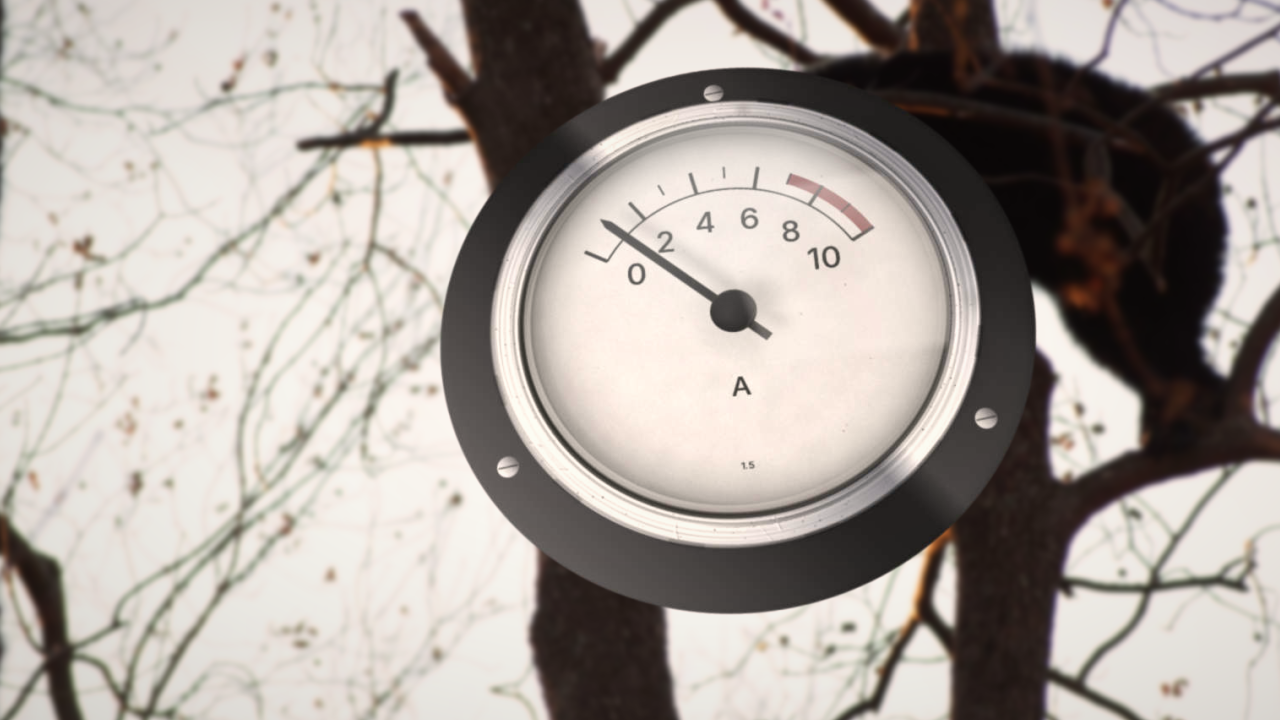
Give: 1 A
